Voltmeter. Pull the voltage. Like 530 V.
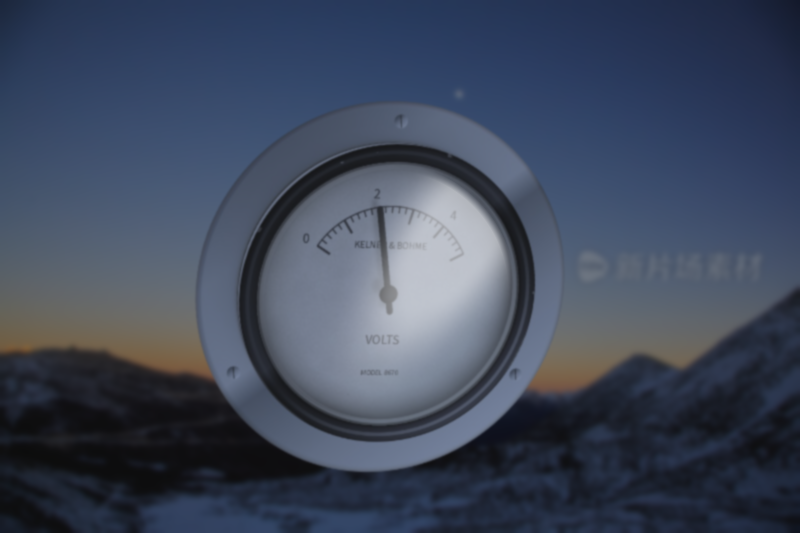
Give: 2 V
